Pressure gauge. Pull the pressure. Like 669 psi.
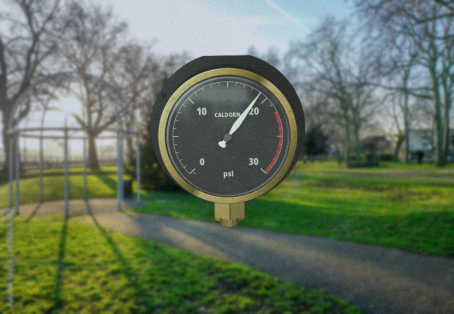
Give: 19 psi
